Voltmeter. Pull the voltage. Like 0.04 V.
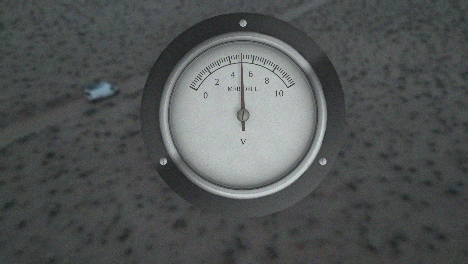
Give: 5 V
